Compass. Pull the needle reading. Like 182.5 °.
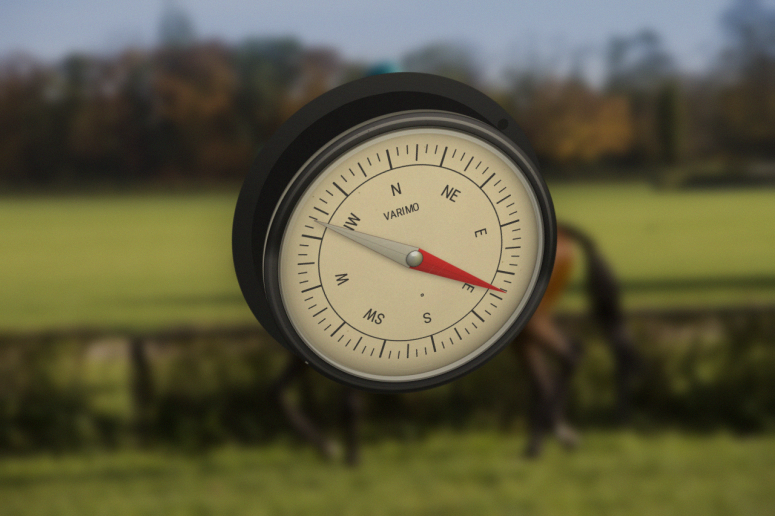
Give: 130 °
